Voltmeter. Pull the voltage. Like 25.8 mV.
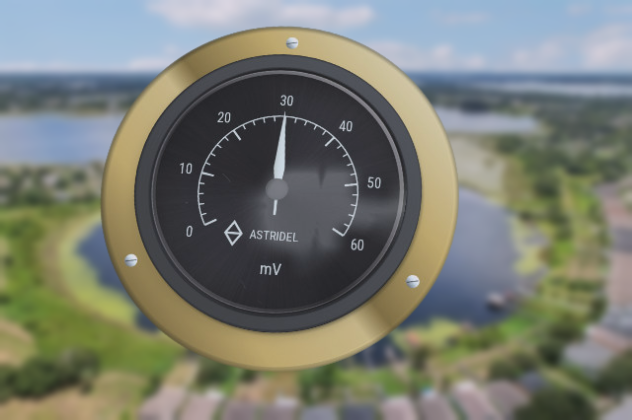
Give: 30 mV
